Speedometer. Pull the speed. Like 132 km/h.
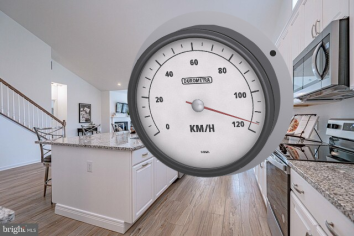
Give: 115 km/h
